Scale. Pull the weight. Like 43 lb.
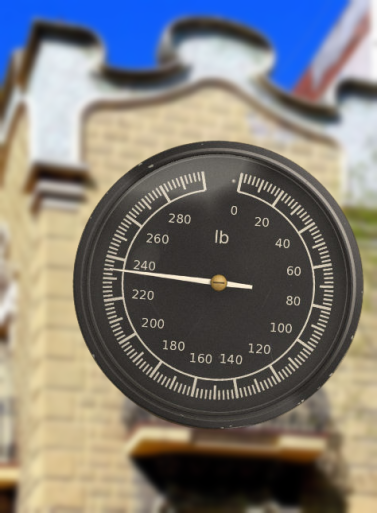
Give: 234 lb
